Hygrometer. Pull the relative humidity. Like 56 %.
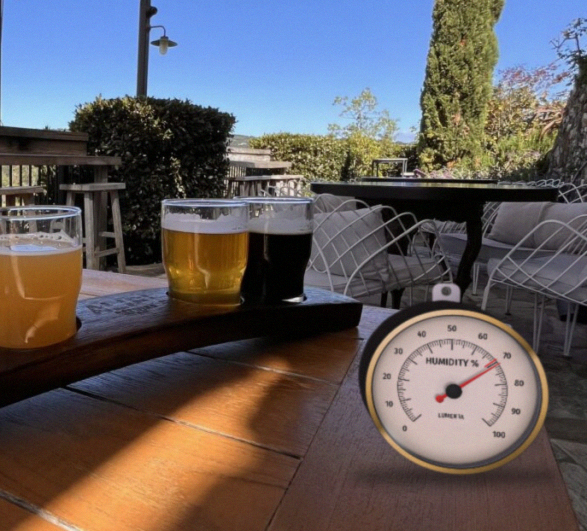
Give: 70 %
